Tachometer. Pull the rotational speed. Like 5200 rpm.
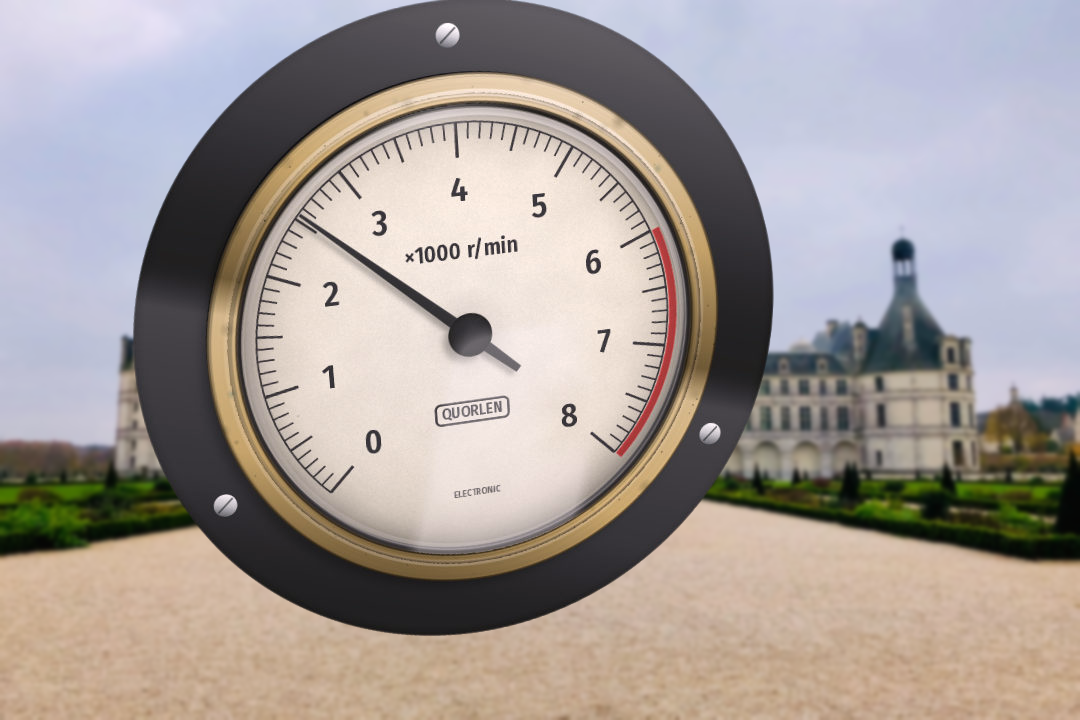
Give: 2550 rpm
